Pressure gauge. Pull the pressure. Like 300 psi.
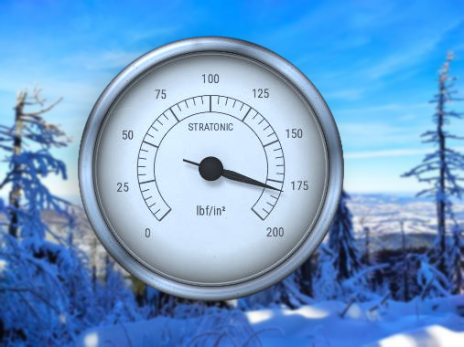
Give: 180 psi
